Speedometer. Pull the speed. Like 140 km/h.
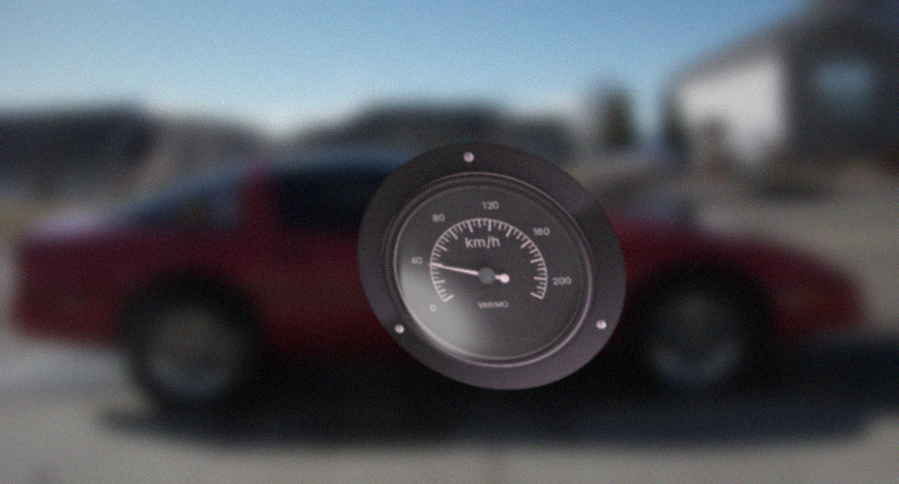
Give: 40 km/h
